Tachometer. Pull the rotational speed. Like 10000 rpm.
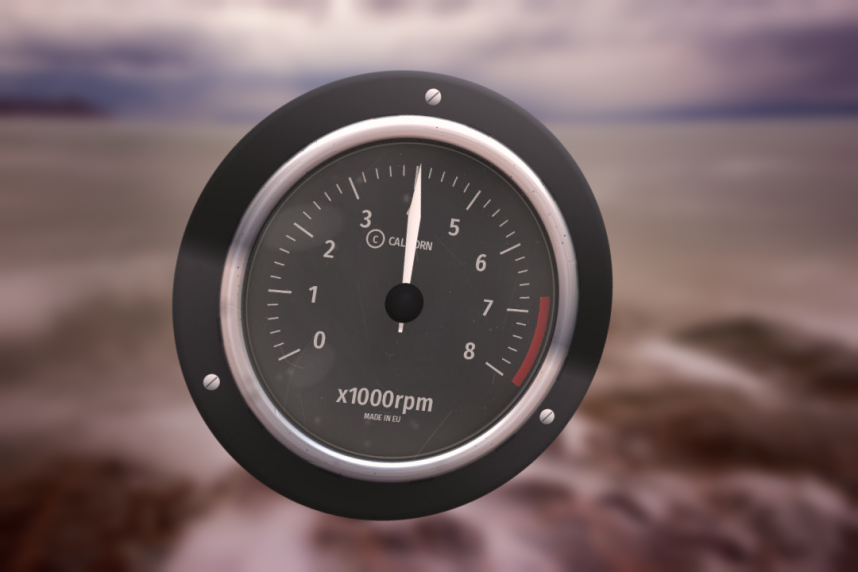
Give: 4000 rpm
